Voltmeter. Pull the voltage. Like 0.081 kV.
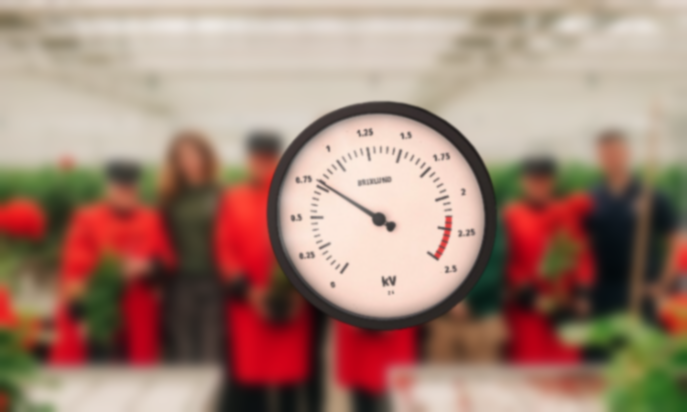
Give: 0.8 kV
